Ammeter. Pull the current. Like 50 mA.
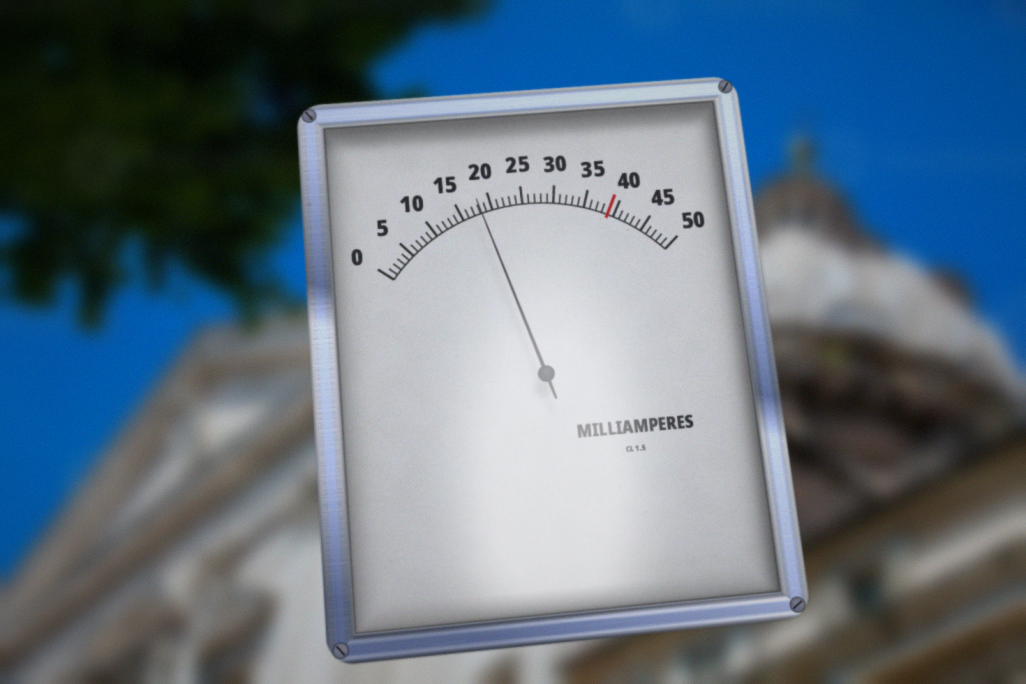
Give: 18 mA
